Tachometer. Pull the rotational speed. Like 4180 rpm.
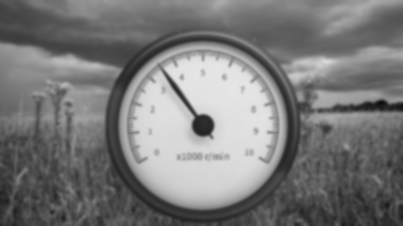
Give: 3500 rpm
